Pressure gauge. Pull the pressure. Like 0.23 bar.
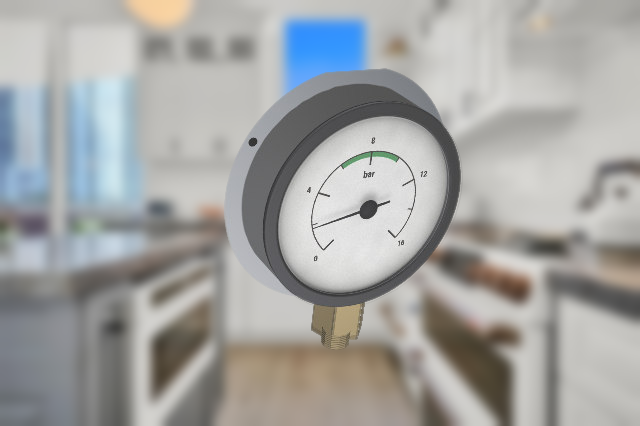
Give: 2 bar
